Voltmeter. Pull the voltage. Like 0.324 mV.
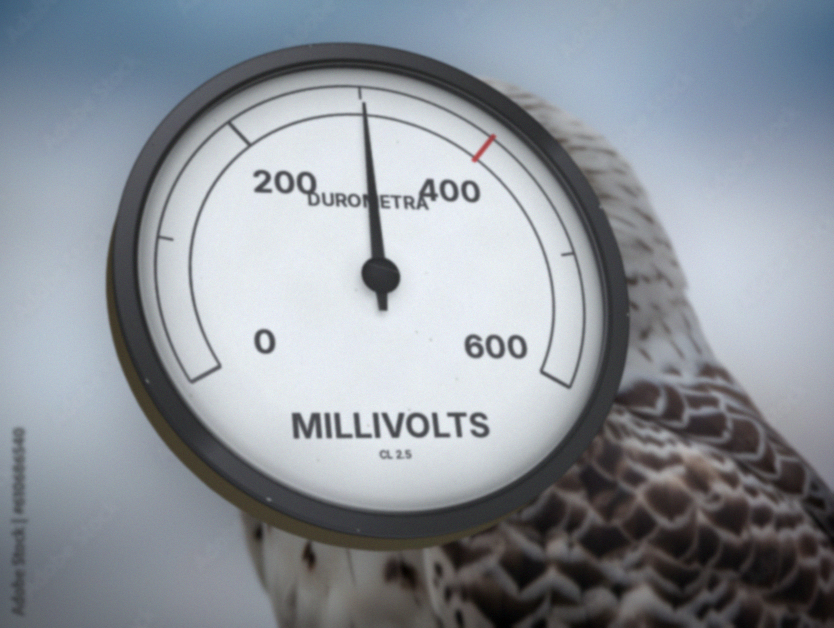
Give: 300 mV
